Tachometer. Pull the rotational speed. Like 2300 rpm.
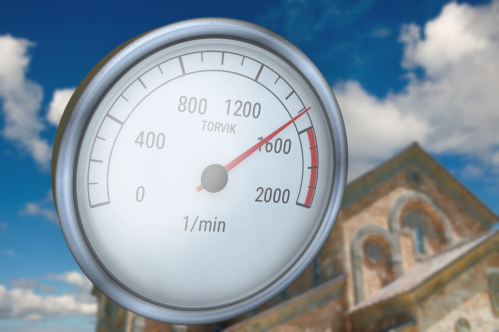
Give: 1500 rpm
